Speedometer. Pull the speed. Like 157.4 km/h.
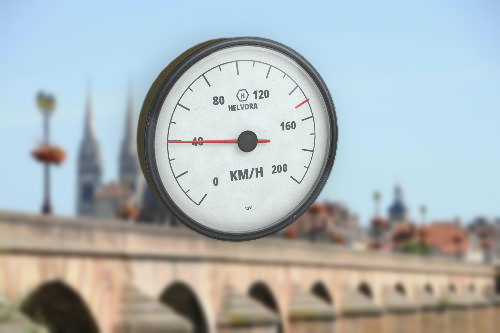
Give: 40 km/h
